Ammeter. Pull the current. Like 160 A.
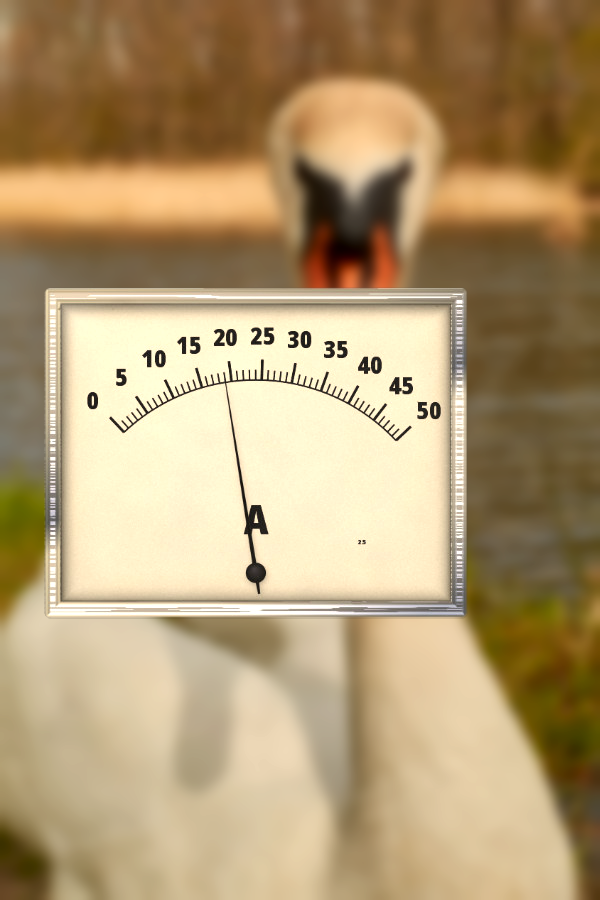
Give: 19 A
